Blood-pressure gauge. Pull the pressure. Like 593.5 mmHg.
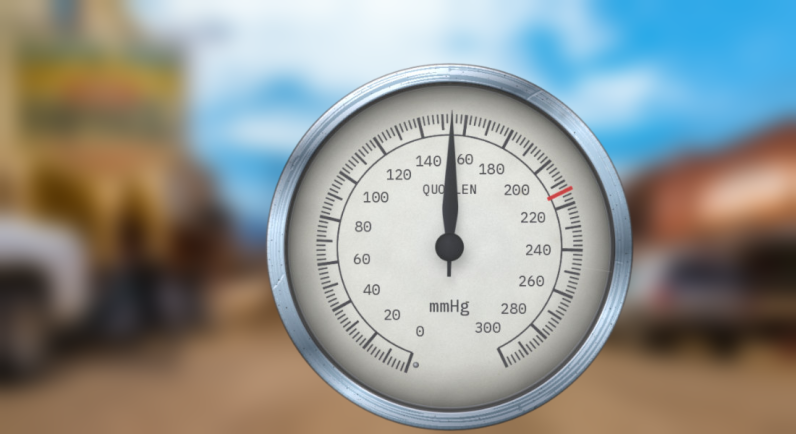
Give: 154 mmHg
